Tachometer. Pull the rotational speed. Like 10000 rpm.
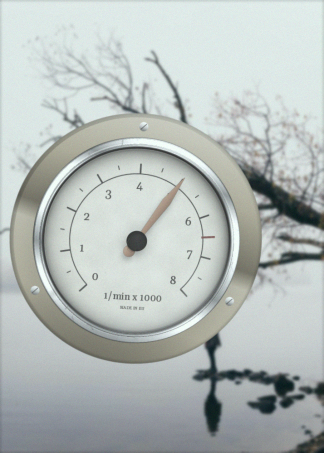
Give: 5000 rpm
